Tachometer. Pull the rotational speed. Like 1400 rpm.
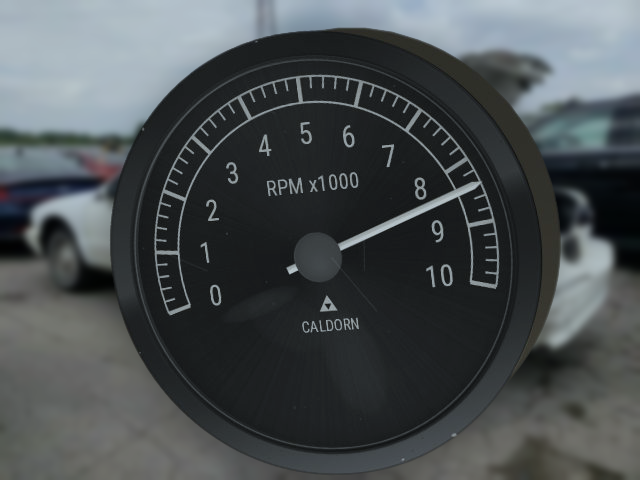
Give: 8400 rpm
